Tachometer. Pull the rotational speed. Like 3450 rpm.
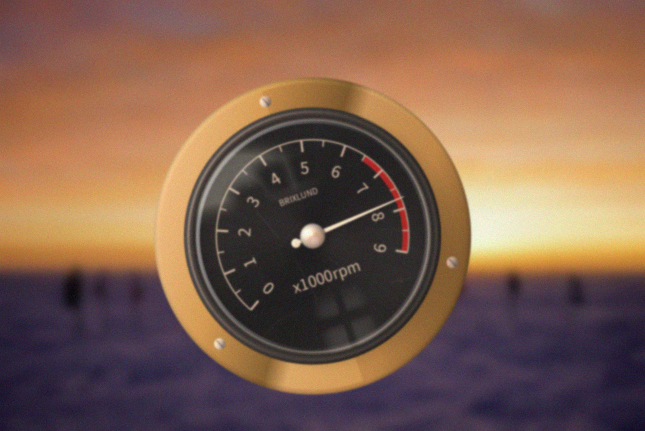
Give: 7750 rpm
